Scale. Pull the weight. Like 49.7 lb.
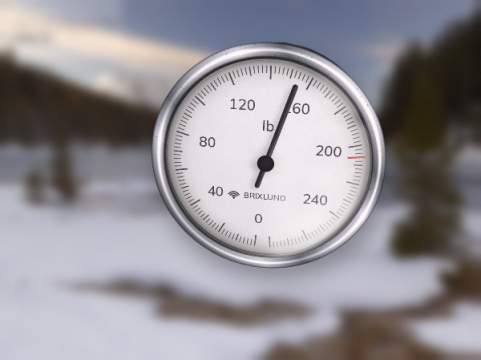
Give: 154 lb
